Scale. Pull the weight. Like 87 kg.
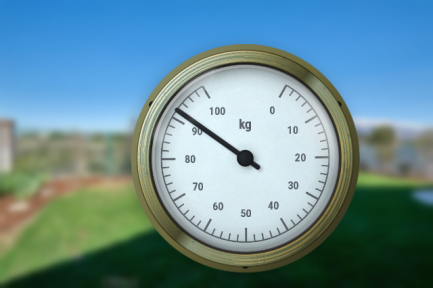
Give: 92 kg
